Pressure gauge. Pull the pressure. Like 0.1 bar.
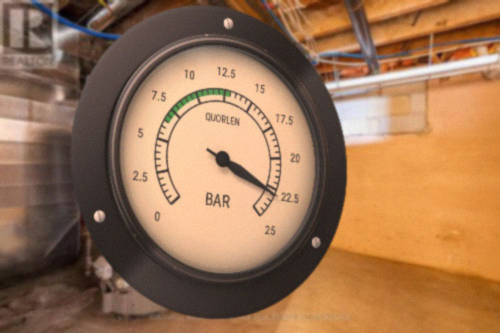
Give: 23 bar
